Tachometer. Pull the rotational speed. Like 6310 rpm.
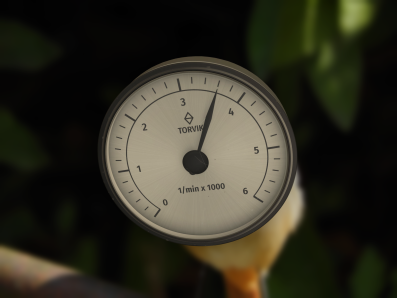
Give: 3600 rpm
